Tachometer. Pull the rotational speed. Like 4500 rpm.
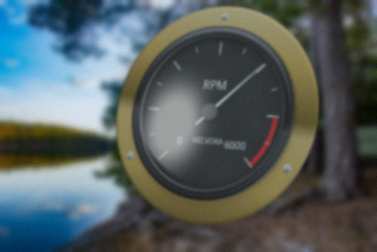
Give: 4000 rpm
